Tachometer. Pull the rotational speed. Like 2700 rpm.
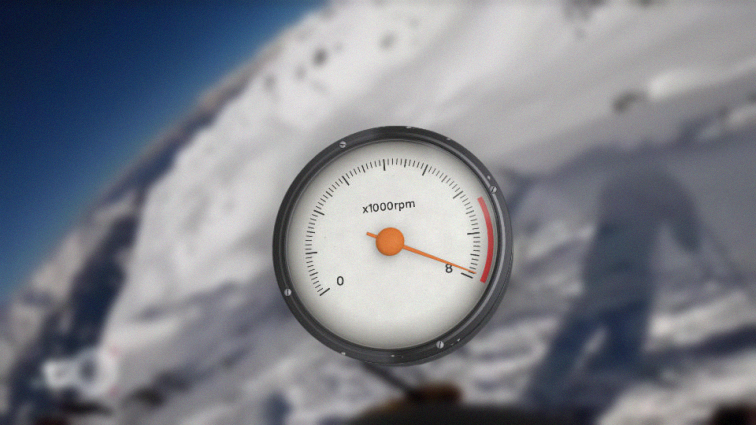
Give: 7900 rpm
